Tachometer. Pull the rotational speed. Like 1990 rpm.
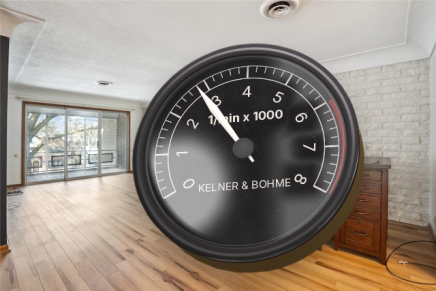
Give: 2800 rpm
